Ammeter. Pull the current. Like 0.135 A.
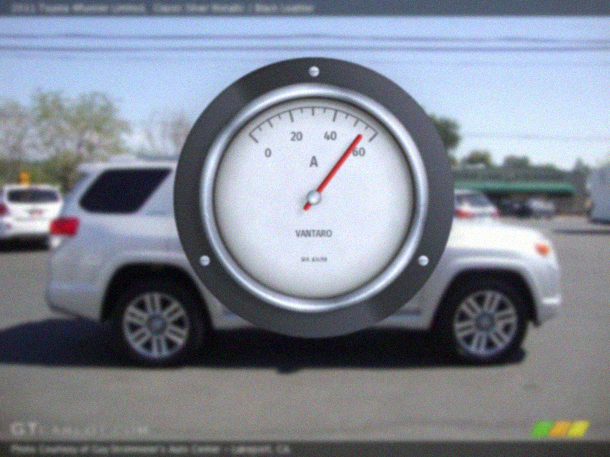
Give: 55 A
